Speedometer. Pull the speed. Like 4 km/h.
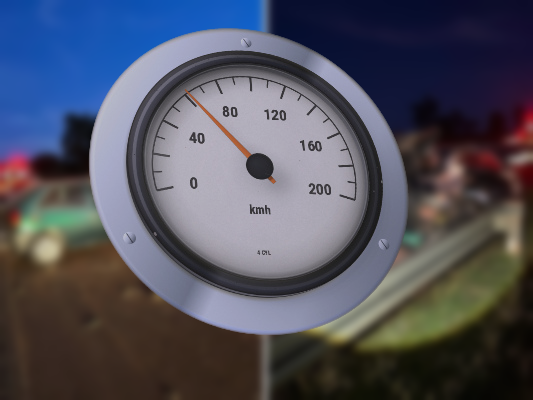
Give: 60 km/h
